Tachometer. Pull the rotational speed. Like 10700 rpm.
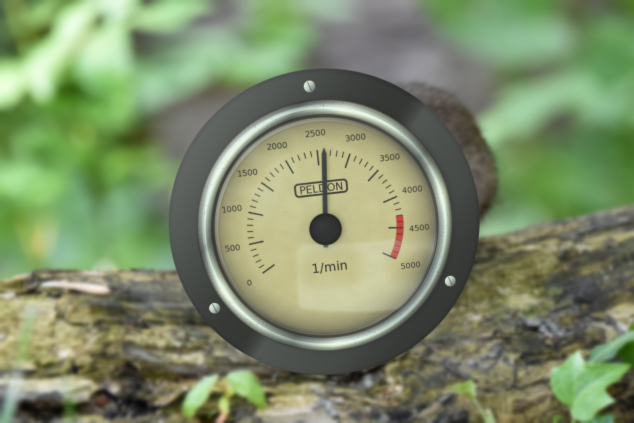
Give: 2600 rpm
